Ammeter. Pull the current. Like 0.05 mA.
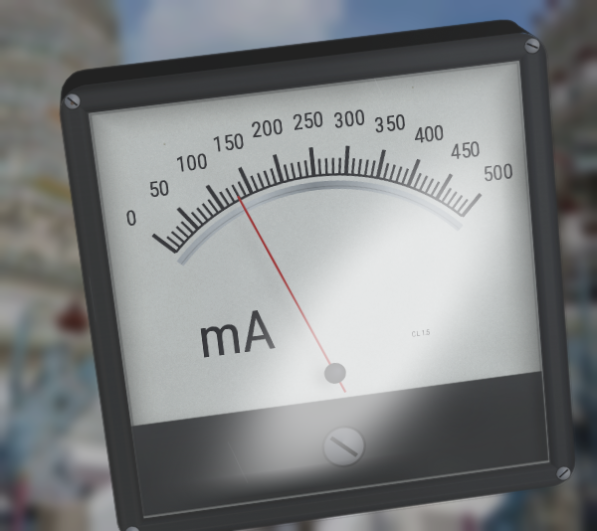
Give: 130 mA
